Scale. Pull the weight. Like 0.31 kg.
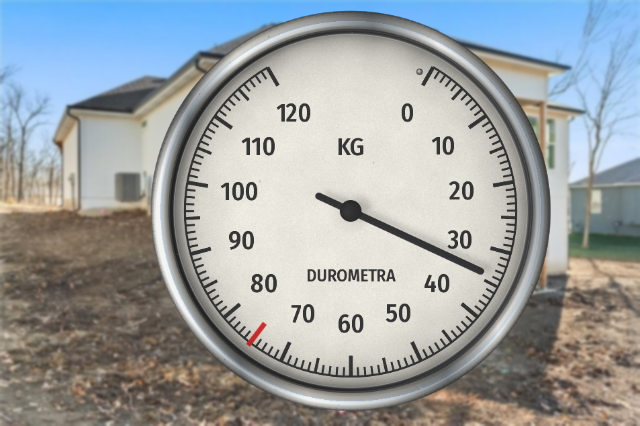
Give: 34 kg
